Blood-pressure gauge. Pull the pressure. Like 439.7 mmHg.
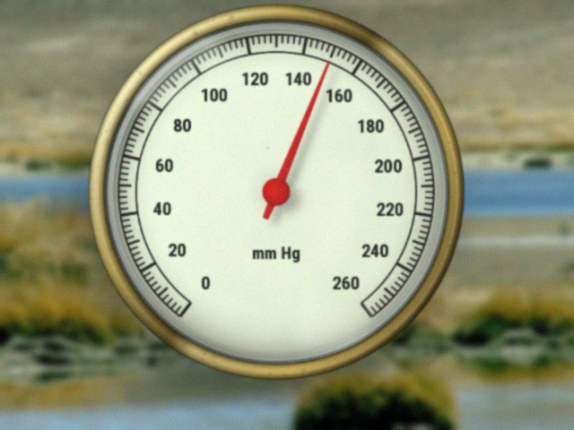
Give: 150 mmHg
